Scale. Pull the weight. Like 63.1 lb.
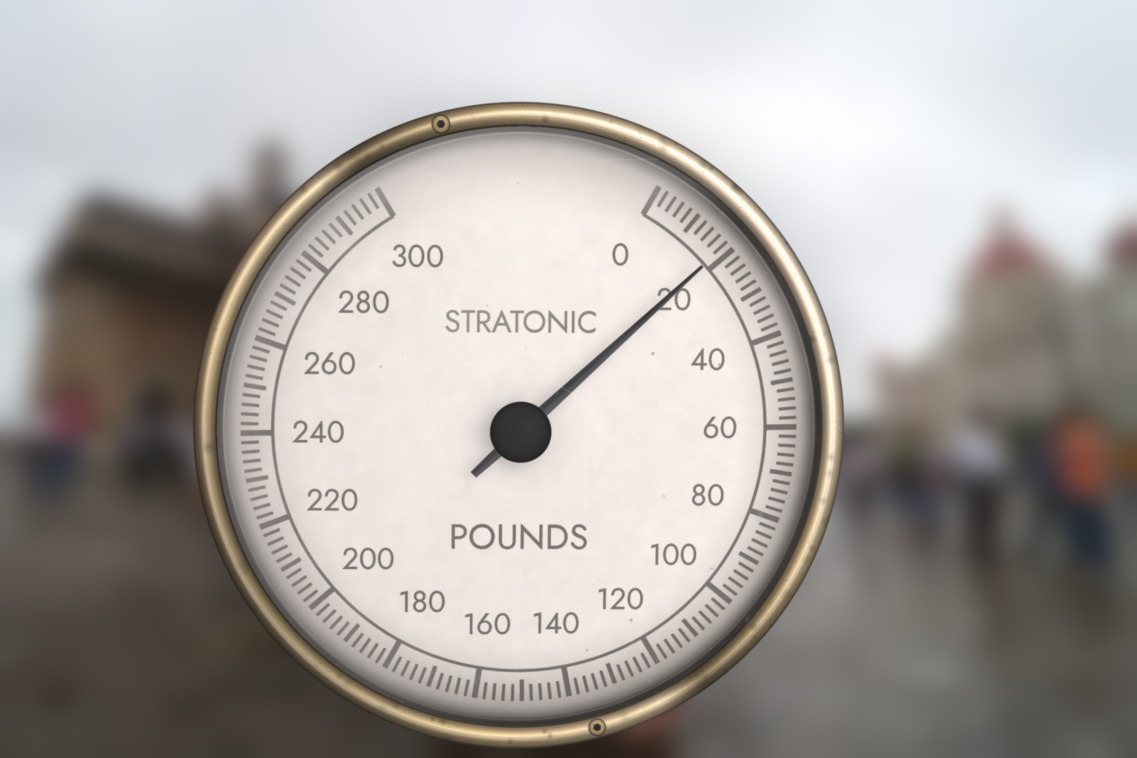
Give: 18 lb
